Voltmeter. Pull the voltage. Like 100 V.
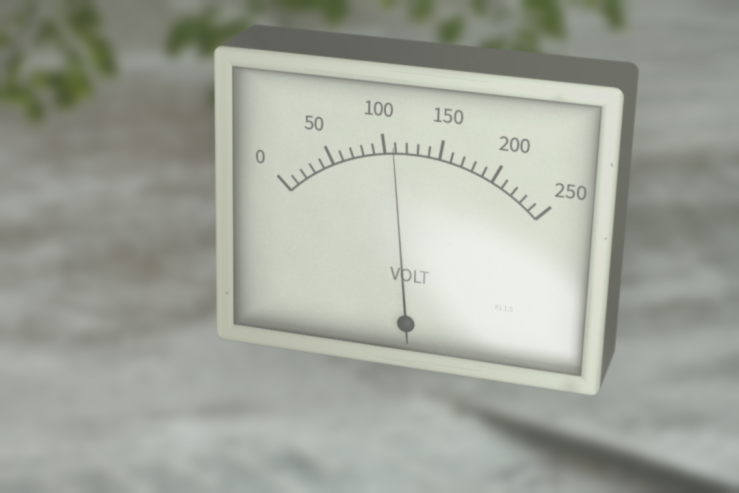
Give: 110 V
